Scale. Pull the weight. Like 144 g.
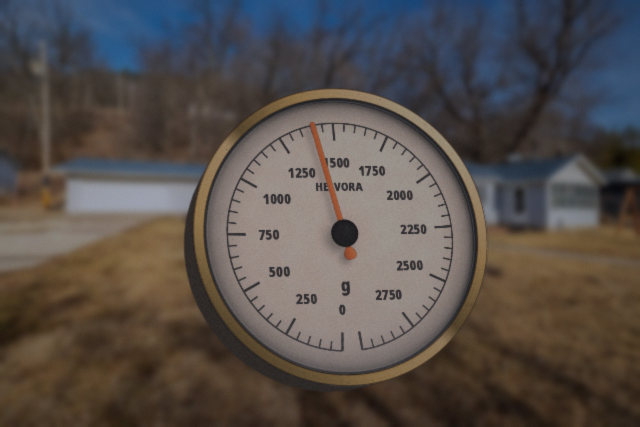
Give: 1400 g
